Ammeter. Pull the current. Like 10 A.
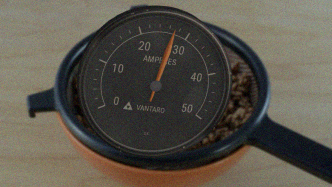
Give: 27 A
